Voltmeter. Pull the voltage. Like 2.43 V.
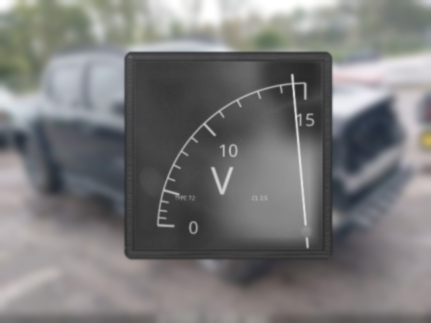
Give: 14.5 V
